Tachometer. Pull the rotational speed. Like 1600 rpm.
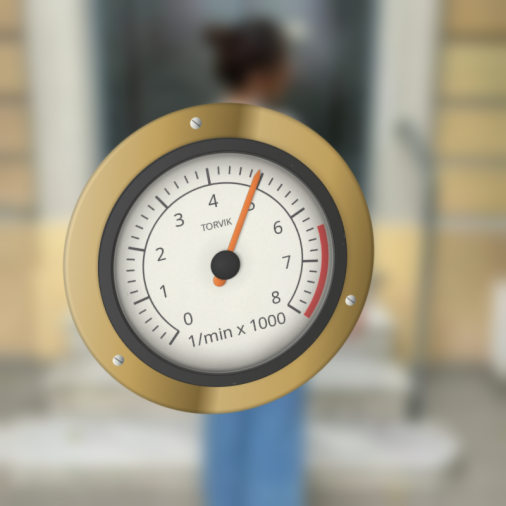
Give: 4900 rpm
